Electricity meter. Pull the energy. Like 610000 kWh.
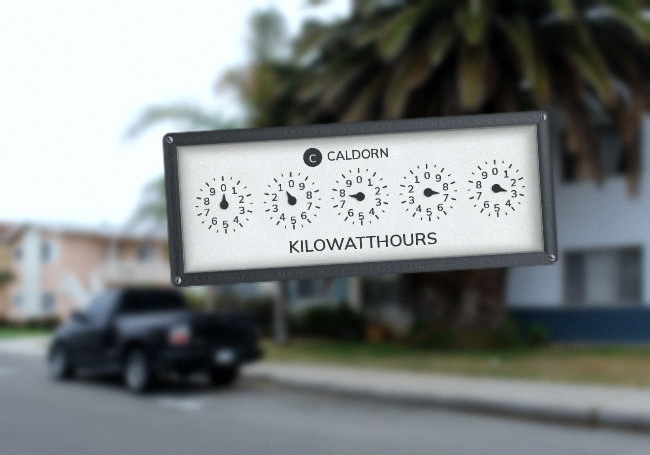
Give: 773 kWh
